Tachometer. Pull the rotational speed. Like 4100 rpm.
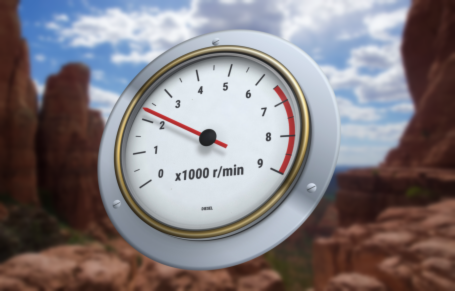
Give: 2250 rpm
